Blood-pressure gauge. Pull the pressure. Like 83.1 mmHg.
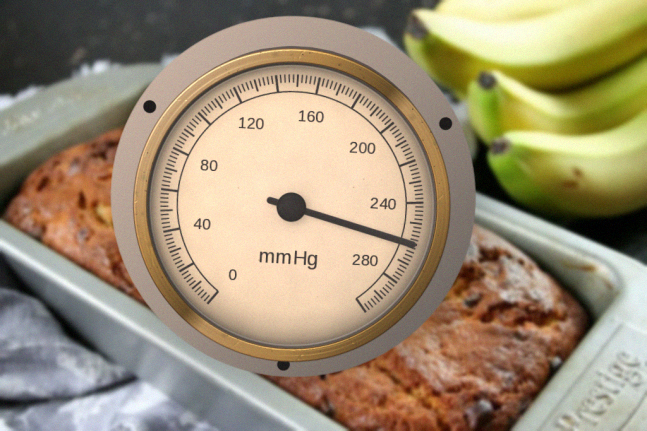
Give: 260 mmHg
